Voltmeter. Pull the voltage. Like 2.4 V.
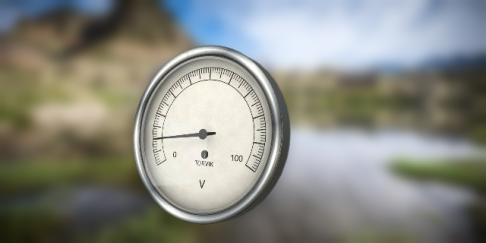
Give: 10 V
